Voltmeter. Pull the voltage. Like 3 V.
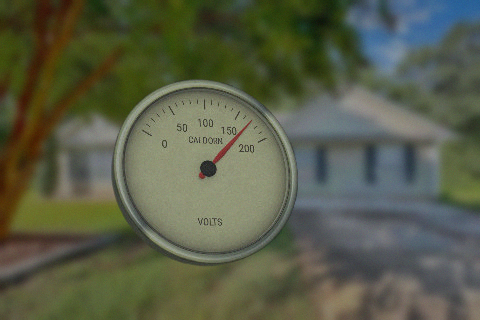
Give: 170 V
